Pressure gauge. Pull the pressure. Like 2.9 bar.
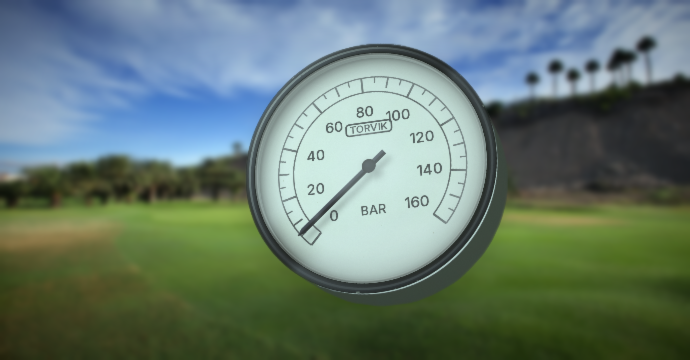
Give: 5 bar
